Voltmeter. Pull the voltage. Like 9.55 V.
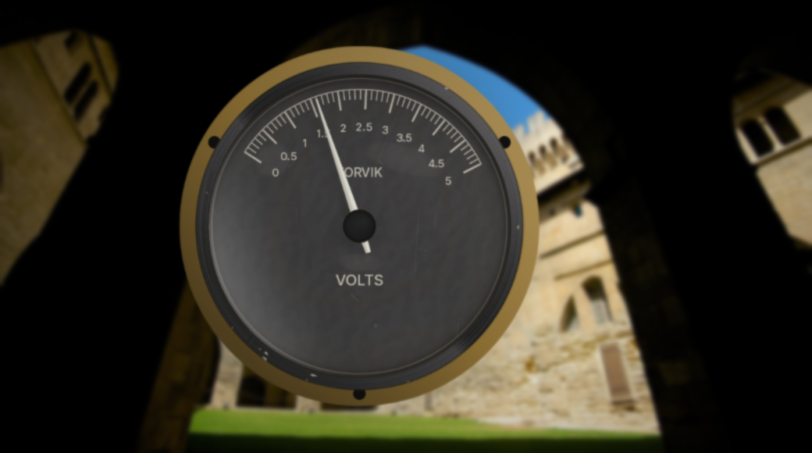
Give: 1.6 V
